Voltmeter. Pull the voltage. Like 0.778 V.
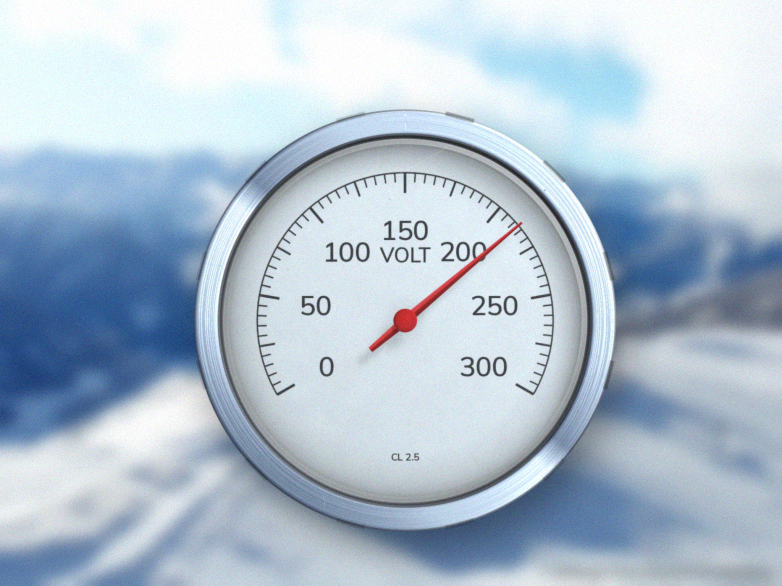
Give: 212.5 V
